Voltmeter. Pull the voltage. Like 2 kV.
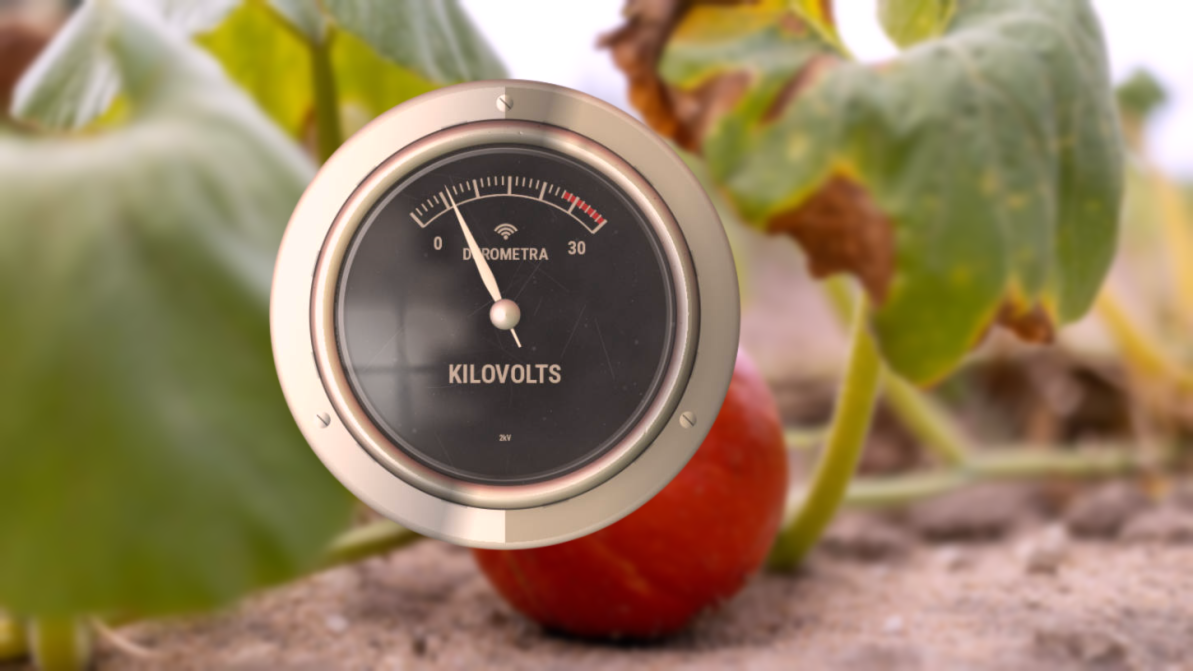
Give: 6 kV
